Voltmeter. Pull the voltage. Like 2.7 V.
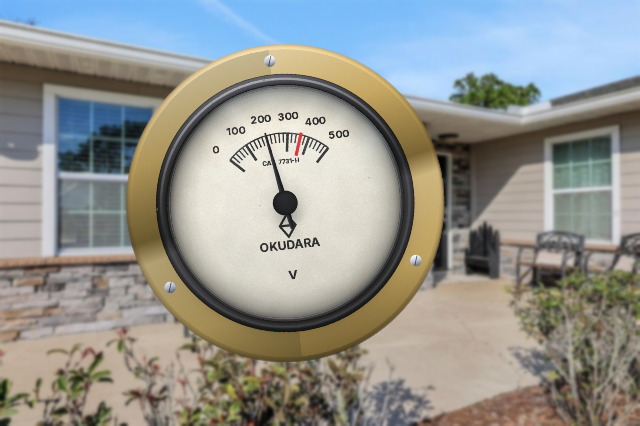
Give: 200 V
